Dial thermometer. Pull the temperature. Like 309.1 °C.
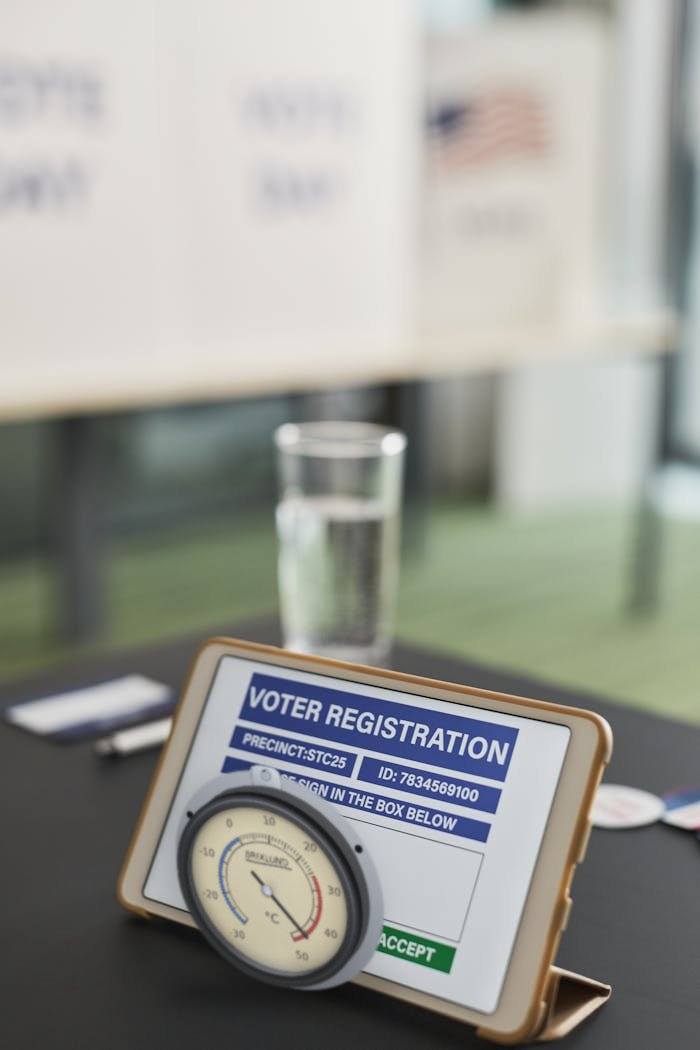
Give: 45 °C
